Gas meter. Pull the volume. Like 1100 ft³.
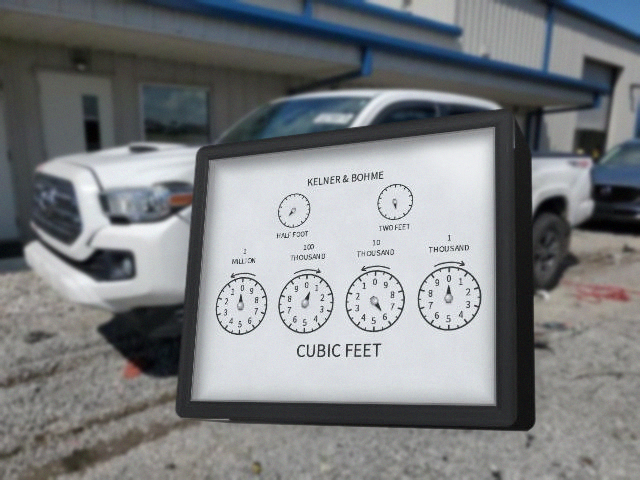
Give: 6000 ft³
